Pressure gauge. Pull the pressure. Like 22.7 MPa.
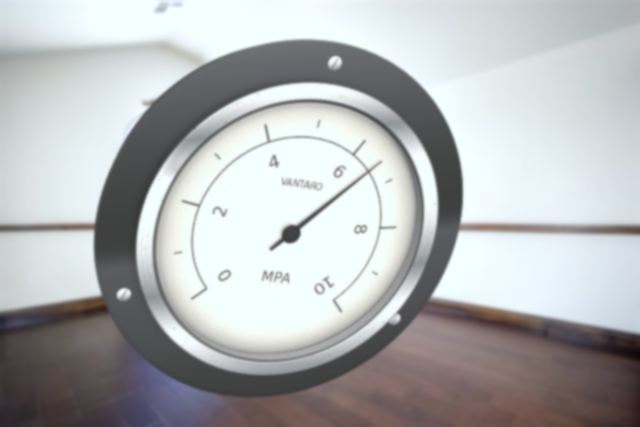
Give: 6.5 MPa
